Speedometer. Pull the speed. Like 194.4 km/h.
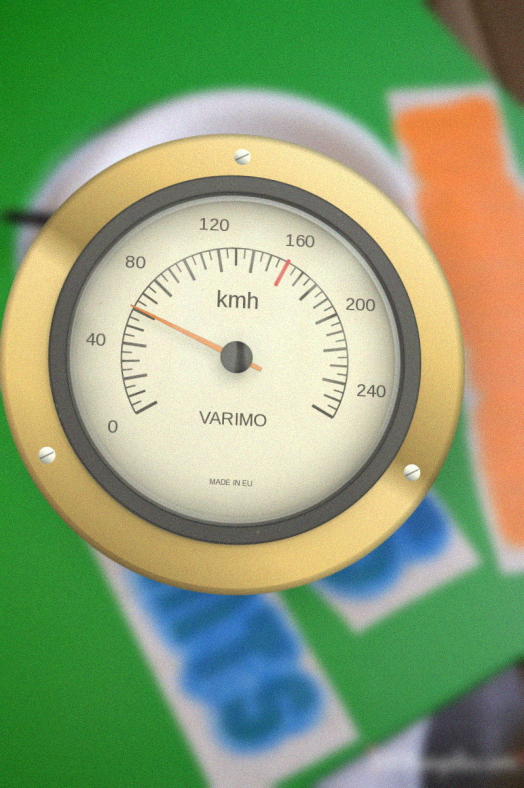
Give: 60 km/h
